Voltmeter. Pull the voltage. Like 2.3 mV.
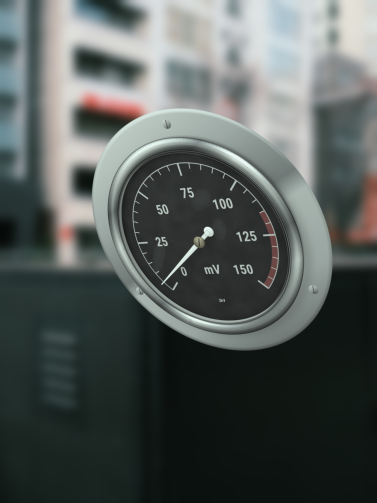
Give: 5 mV
